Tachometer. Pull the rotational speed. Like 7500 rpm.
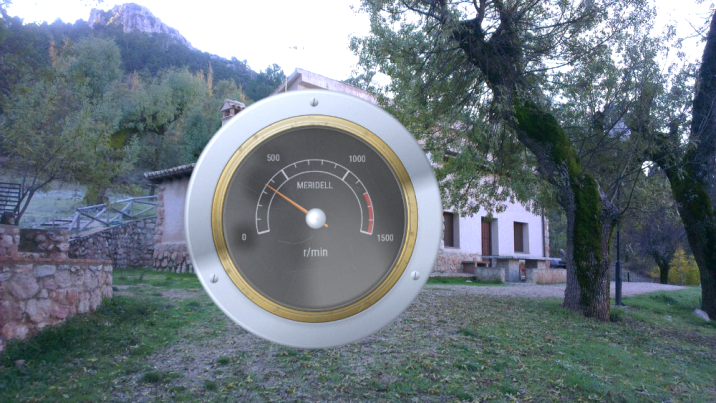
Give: 350 rpm
